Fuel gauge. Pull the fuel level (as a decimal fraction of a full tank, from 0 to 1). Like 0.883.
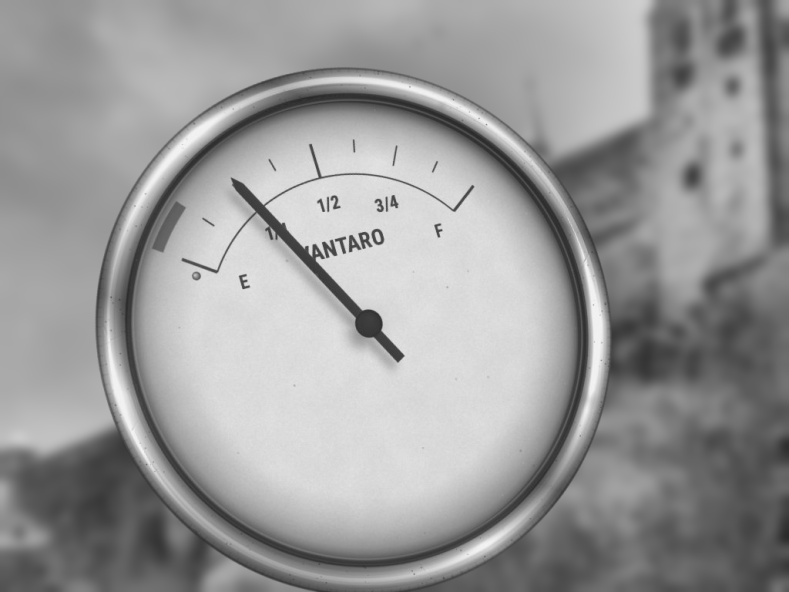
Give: 0.25
